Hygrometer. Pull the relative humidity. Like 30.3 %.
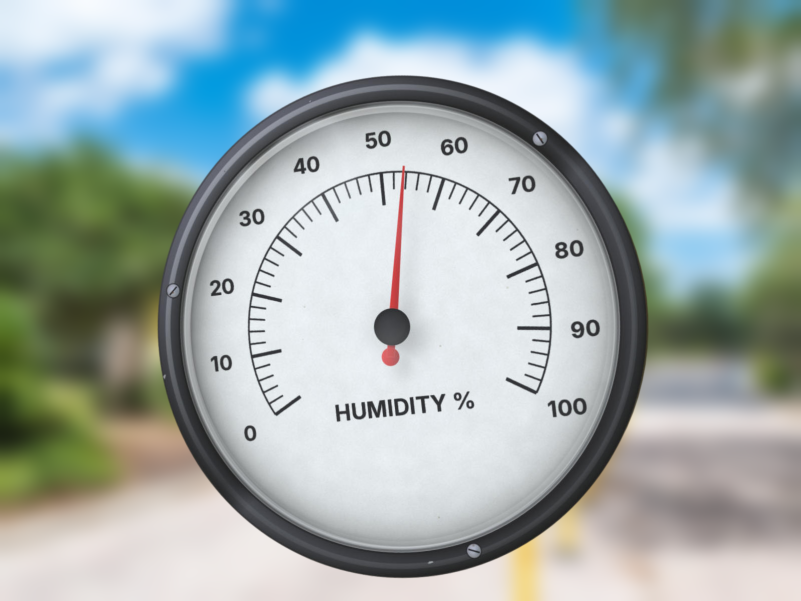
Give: 54 %
